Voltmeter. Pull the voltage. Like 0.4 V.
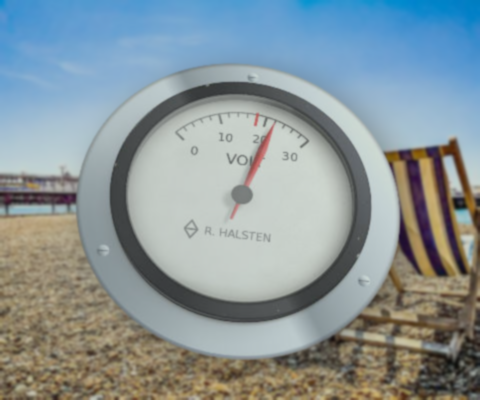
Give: 22 V
